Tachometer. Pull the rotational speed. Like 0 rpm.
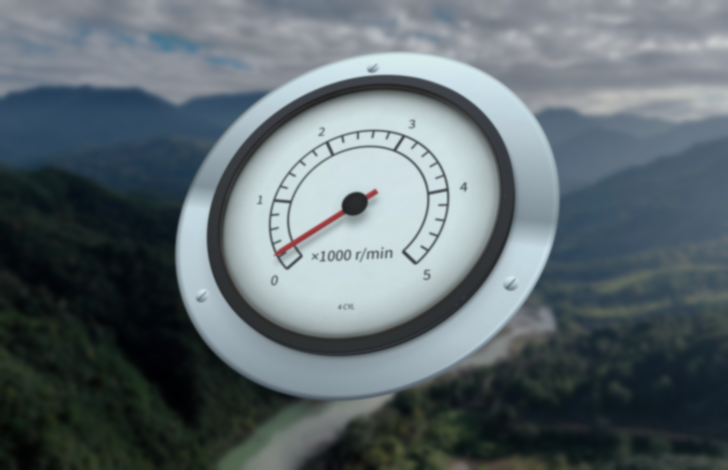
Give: 200 rpm
